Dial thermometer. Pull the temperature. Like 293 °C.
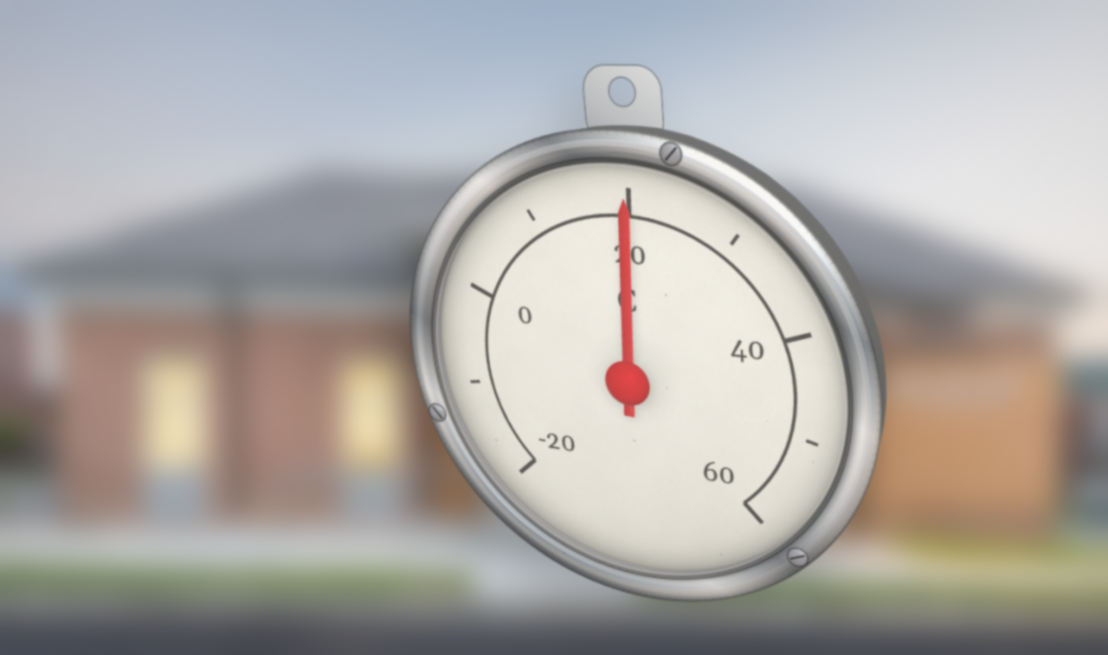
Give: 20 °C
